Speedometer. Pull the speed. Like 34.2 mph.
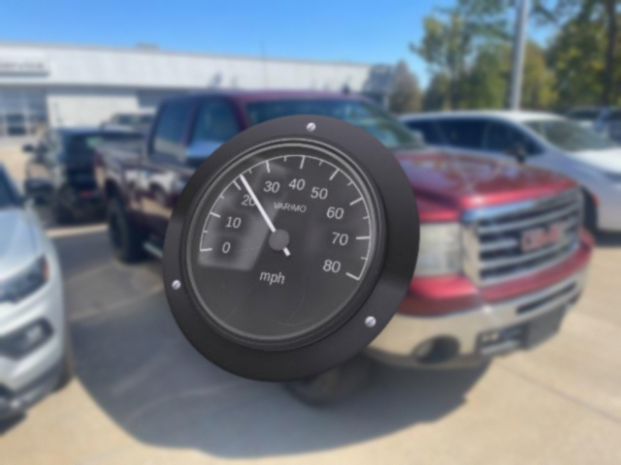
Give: 22.5 mph
